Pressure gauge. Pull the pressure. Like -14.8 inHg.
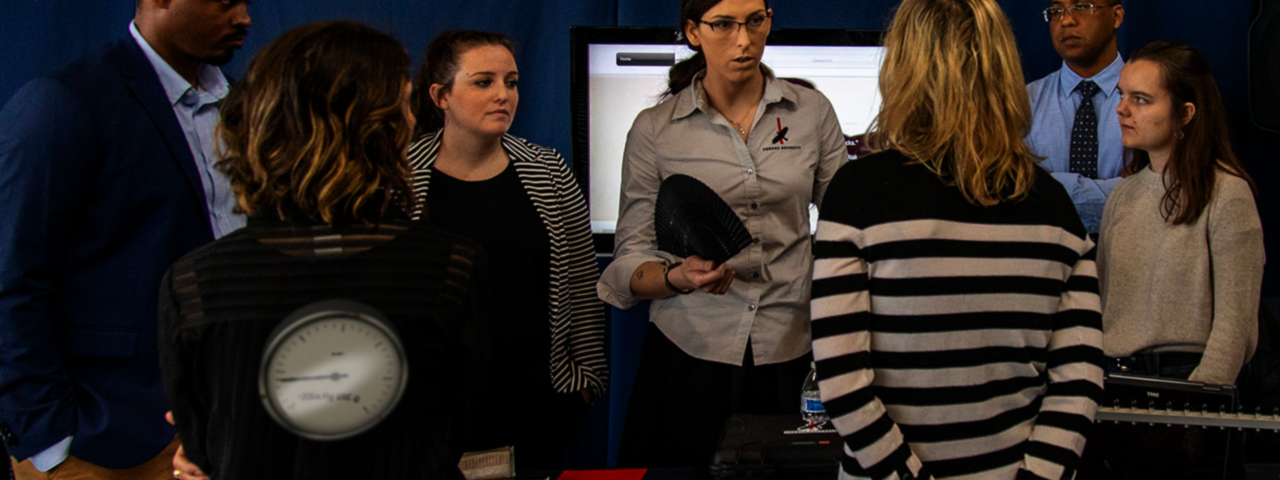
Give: -26 inHg
